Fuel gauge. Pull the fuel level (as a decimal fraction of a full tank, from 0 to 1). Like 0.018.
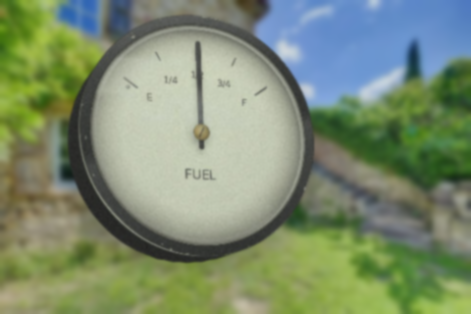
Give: 0.5
